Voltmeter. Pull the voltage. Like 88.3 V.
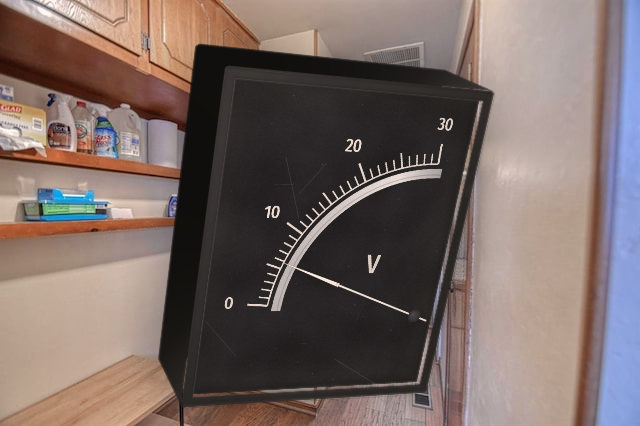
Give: 6 V
